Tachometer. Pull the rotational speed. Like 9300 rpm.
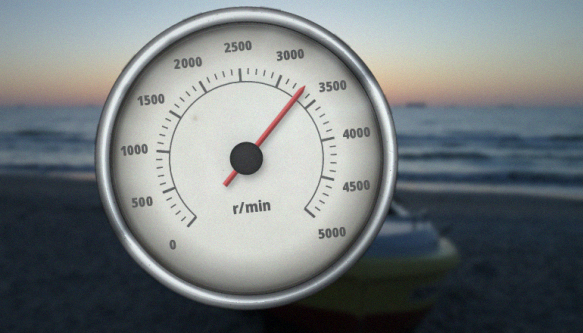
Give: 3300 rpm
